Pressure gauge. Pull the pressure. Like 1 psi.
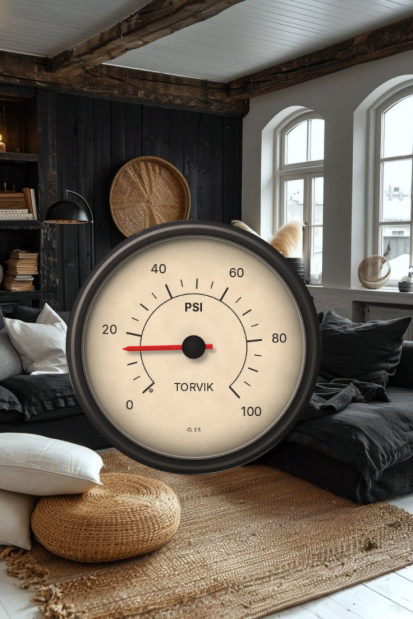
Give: 15 psi
